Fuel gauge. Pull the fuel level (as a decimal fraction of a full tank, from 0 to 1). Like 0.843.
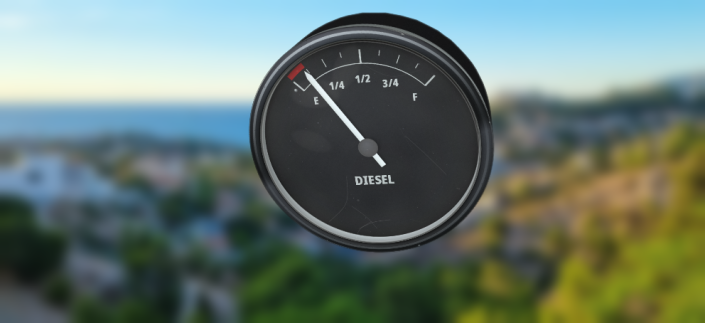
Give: 0.125
